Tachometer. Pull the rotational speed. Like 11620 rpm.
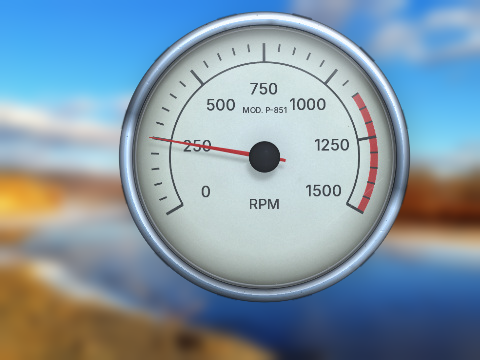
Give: 250 rpm
